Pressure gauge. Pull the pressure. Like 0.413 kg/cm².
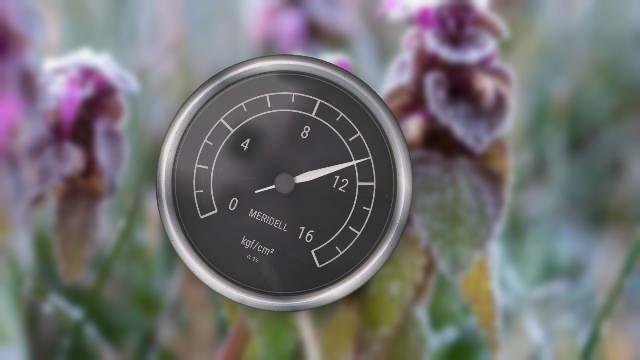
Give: 11 kg/cm²
